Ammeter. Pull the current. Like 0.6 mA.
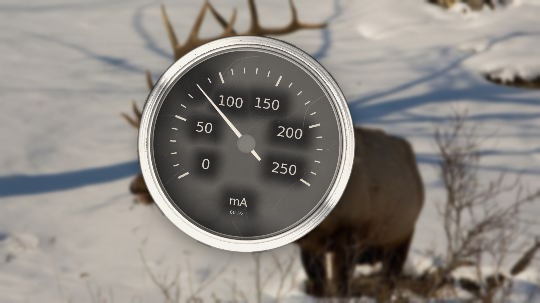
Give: 80 mA
